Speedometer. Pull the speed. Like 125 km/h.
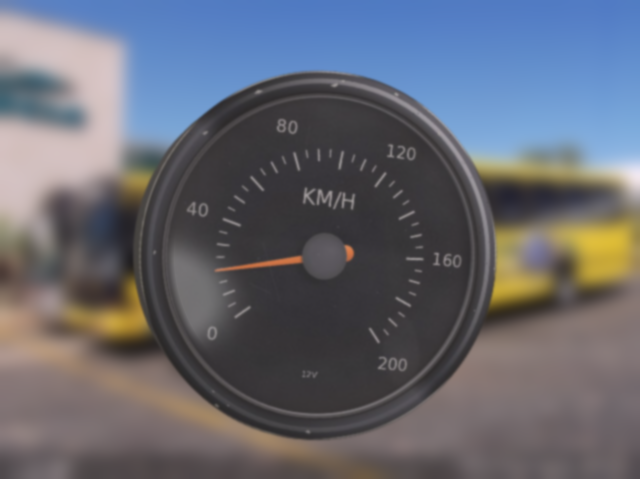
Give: 20 km/h
